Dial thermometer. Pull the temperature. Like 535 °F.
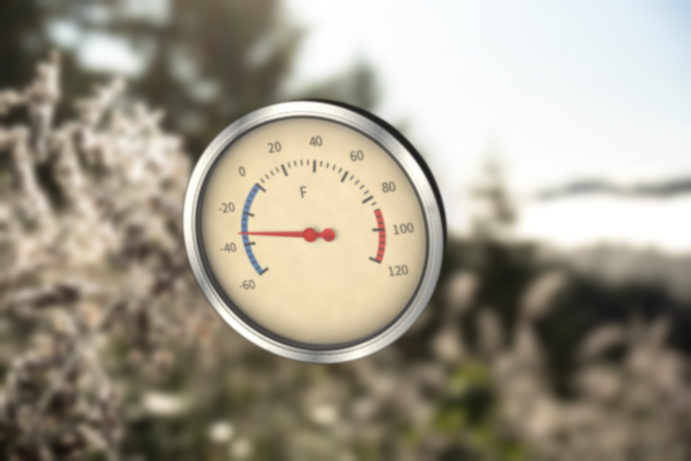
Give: -32 °F
